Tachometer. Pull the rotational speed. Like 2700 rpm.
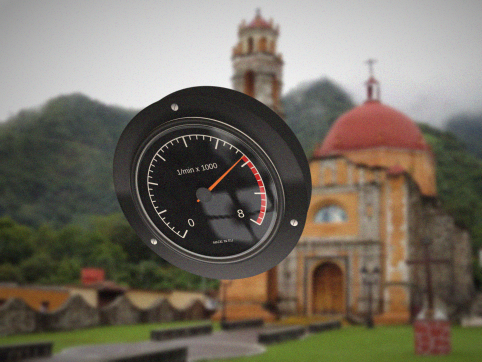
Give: 5800 rpm
